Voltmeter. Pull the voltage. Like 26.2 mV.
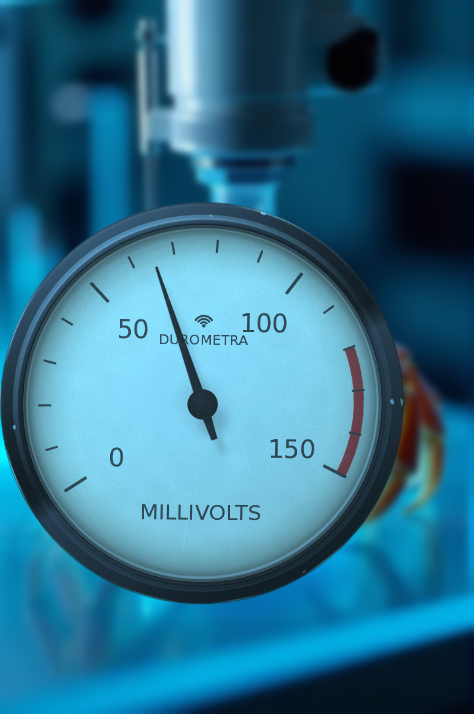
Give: 65 mV
